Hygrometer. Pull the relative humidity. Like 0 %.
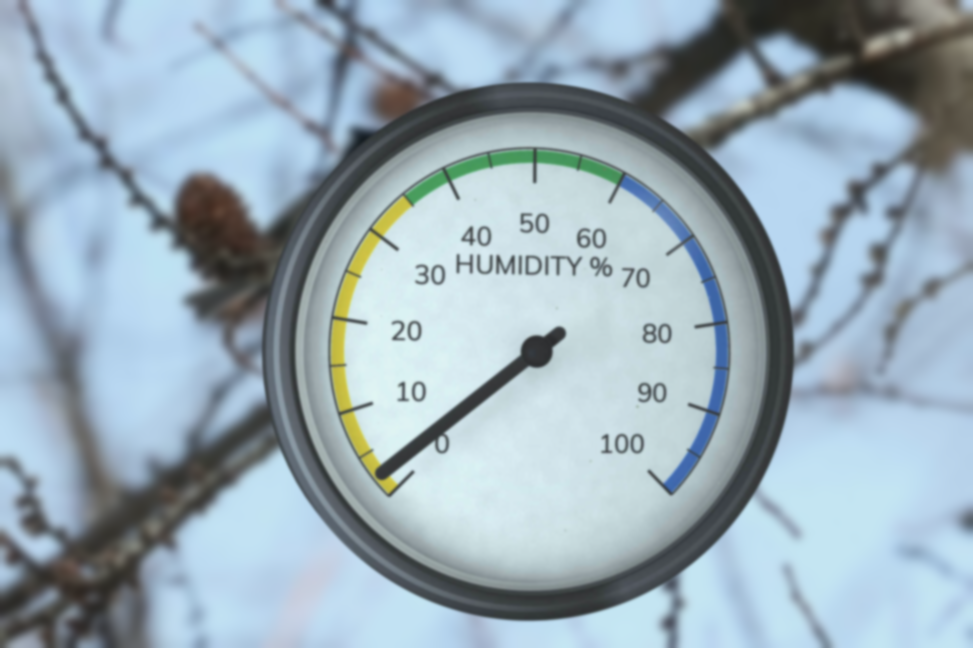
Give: 2.5 %
